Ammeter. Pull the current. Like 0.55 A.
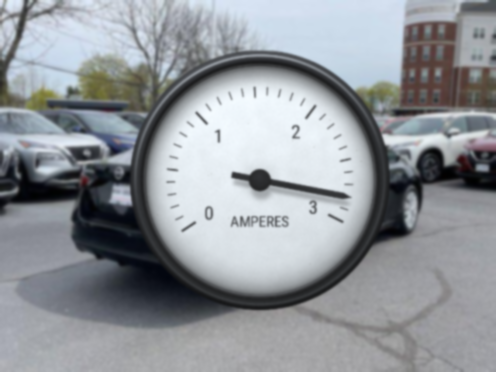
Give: 2.8 A
